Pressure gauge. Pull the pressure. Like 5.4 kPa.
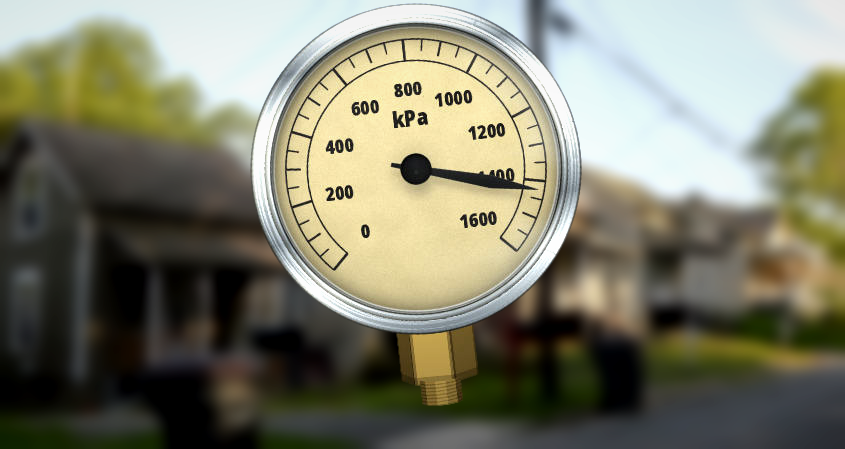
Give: 1425 kPa
